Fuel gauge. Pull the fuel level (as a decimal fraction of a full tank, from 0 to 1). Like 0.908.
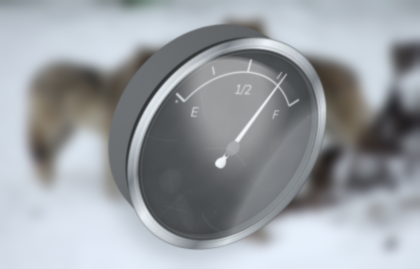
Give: 0.75
